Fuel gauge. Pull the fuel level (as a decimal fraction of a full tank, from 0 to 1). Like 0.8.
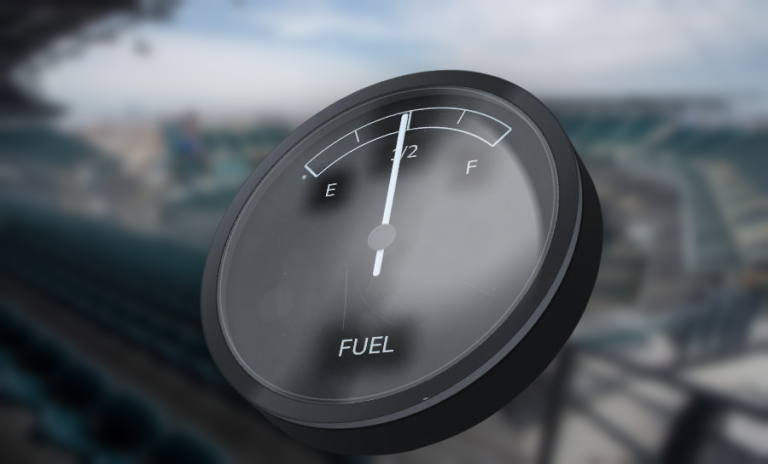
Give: 0.5
